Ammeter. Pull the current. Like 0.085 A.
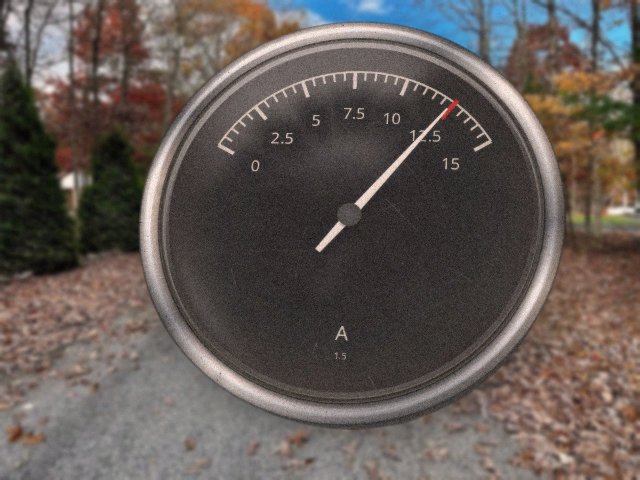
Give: 12.5 A
